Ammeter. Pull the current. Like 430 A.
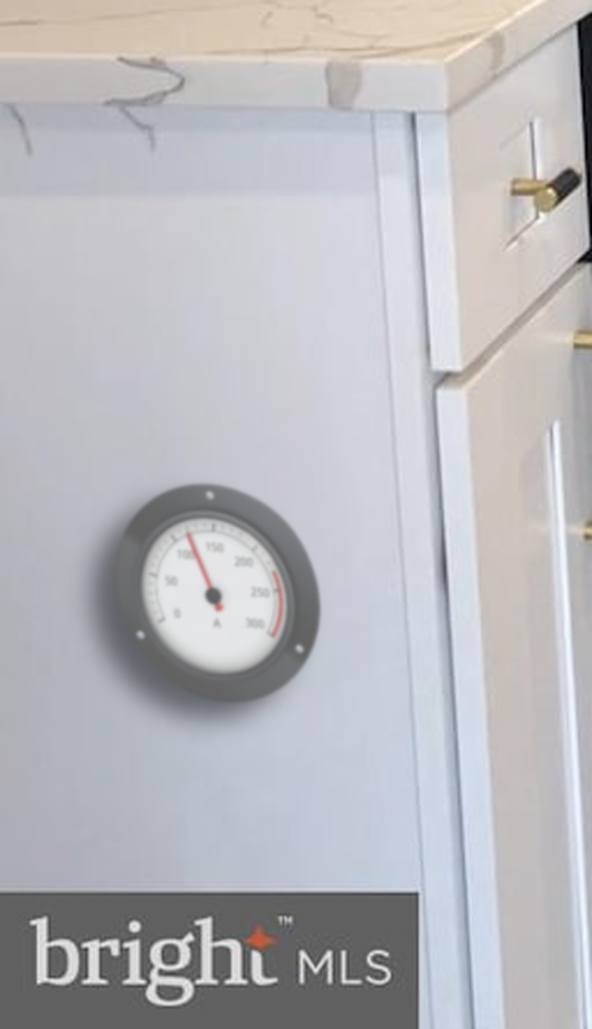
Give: 120 A
